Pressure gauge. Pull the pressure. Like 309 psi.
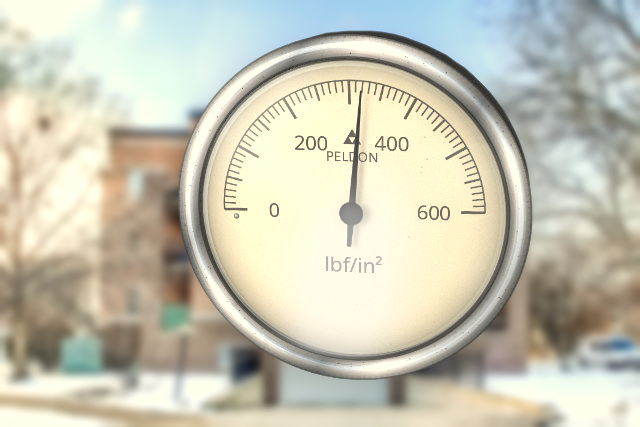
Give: 320 psi
